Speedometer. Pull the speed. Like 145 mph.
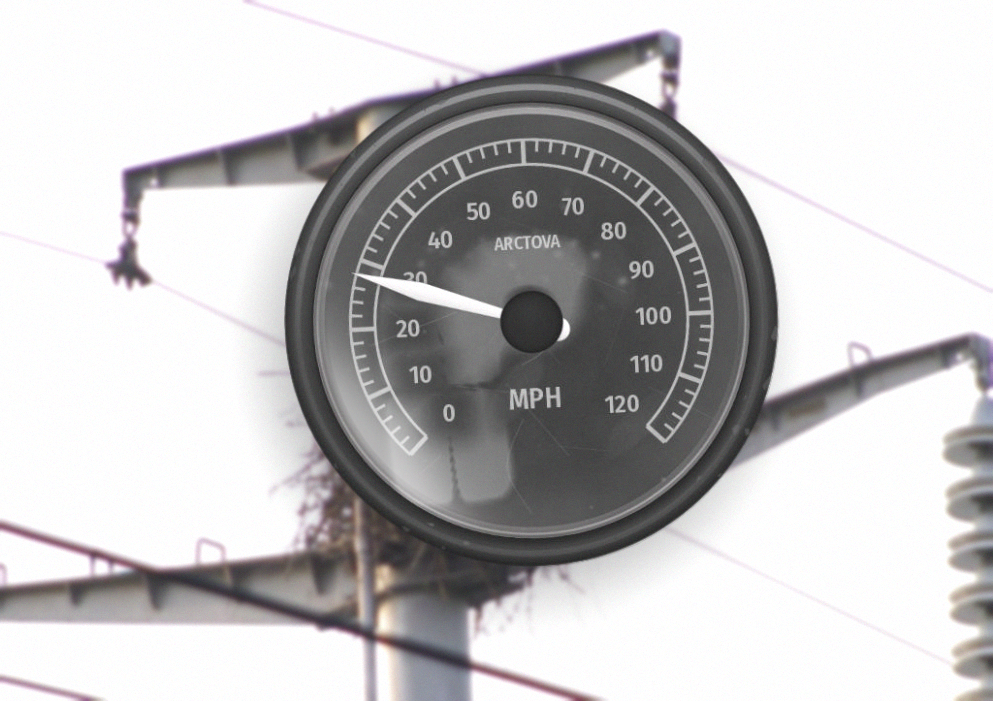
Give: 28 mph
